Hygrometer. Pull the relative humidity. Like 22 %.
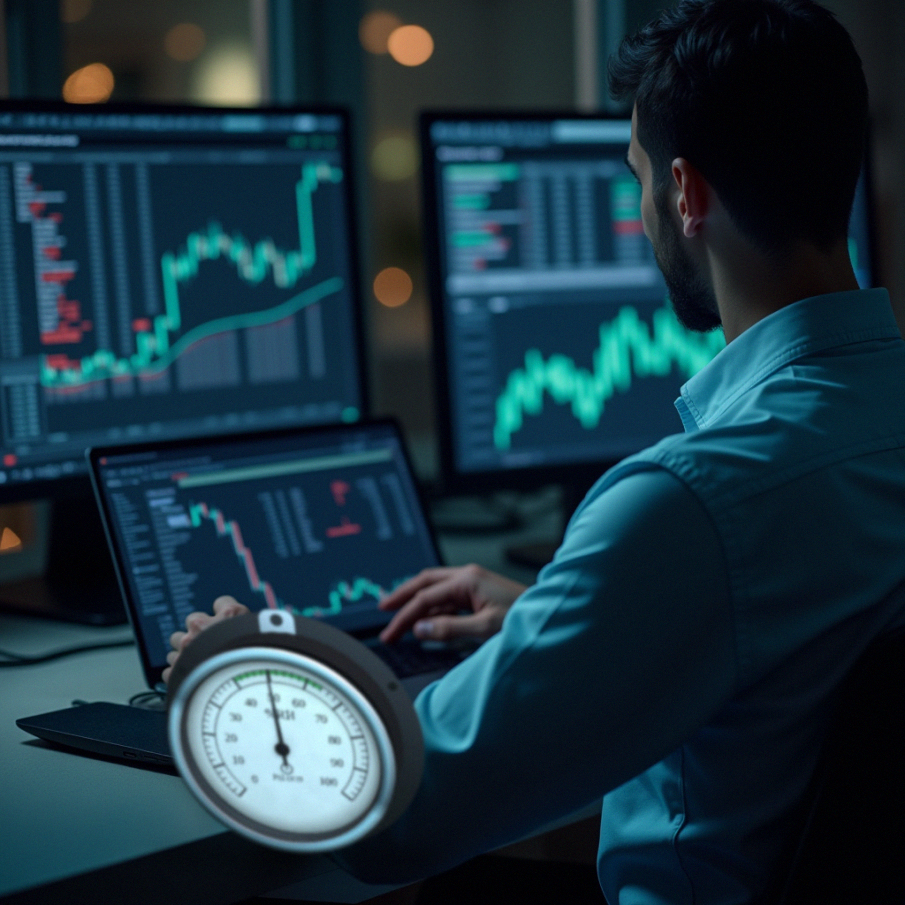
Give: 50 %
